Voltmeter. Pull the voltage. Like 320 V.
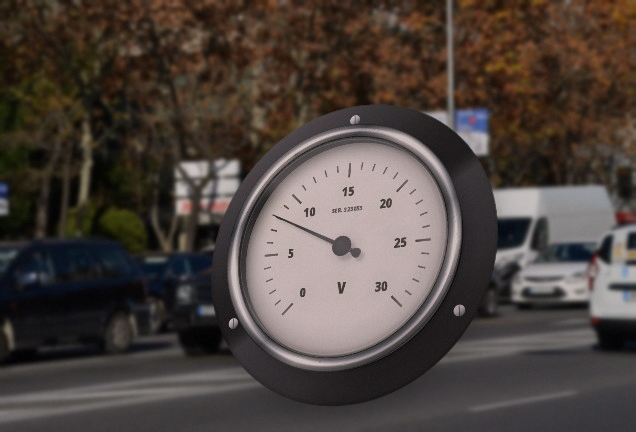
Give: 8 V
